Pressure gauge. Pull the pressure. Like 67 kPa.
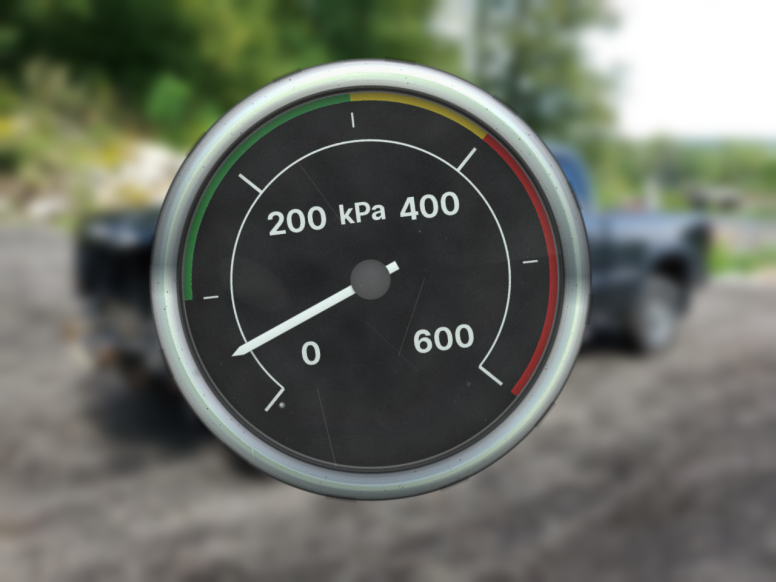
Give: 50 kPa
